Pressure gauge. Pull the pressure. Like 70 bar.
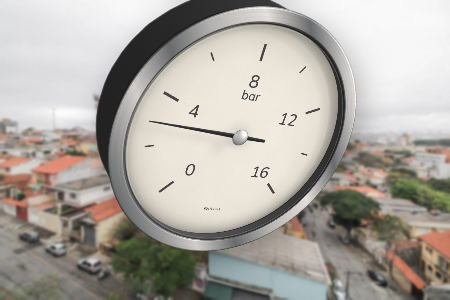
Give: 3 bar
